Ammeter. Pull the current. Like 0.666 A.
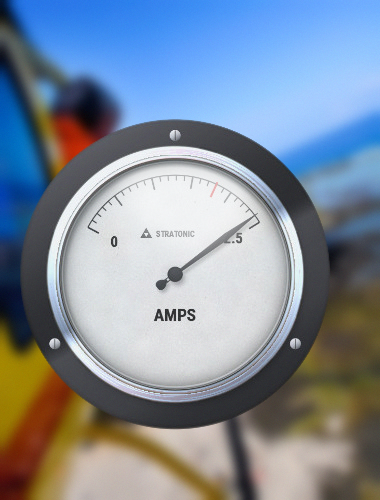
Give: 2.4 A
